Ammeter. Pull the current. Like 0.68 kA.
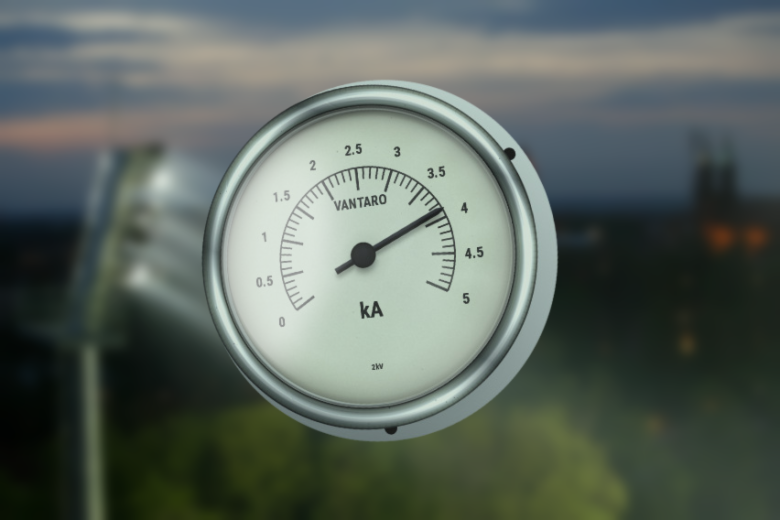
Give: 3.9 kA
